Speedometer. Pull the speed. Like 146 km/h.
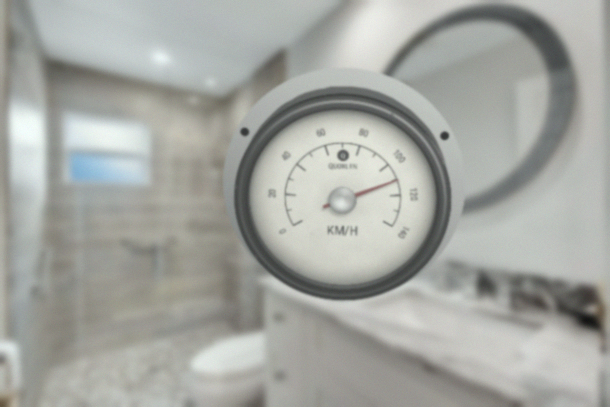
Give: 110 km/h
